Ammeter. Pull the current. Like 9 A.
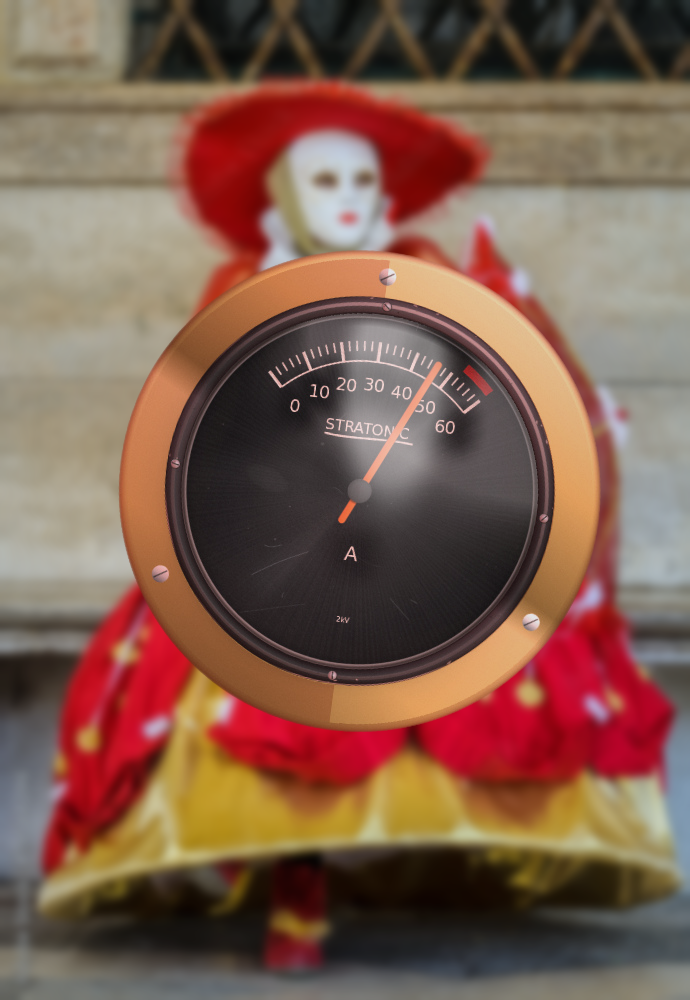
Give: 46 A
